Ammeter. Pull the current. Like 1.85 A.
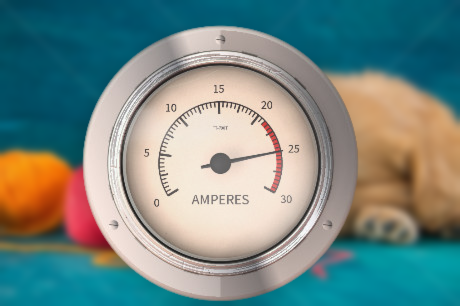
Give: 25 A
